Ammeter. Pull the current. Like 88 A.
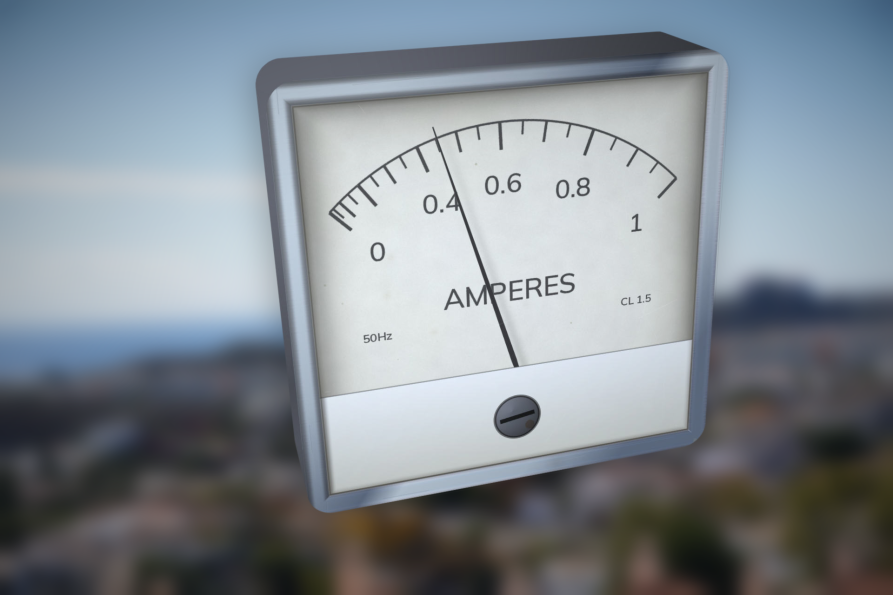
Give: 0.45 A
